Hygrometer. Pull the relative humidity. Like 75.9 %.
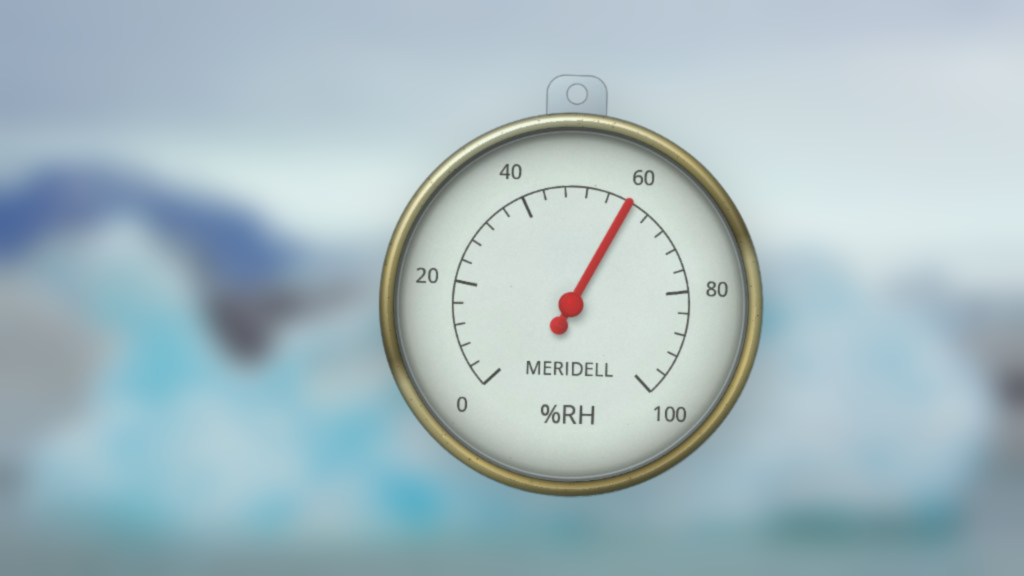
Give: 60 %
